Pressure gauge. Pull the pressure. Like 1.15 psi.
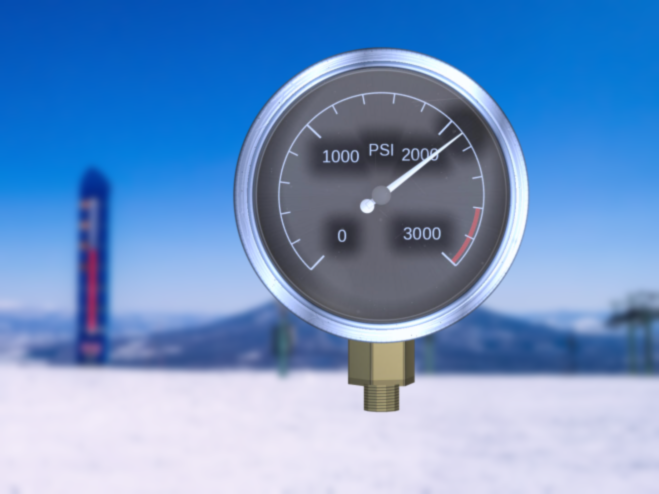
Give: 2100 psi
